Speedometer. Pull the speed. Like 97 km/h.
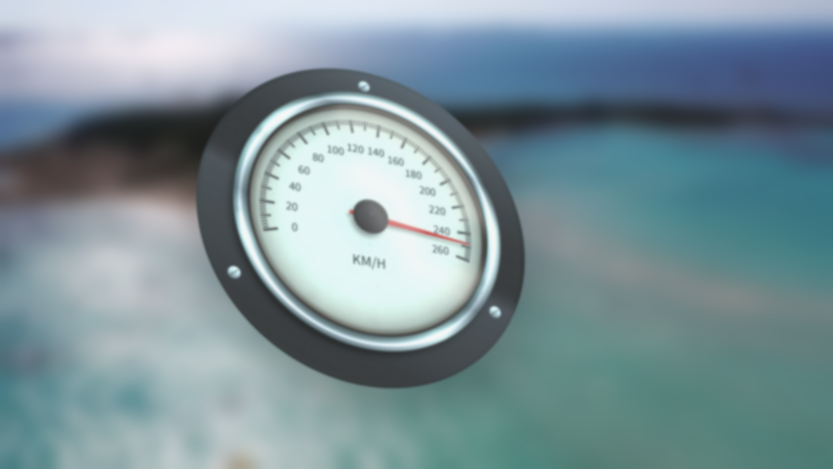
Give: 250 km/h
